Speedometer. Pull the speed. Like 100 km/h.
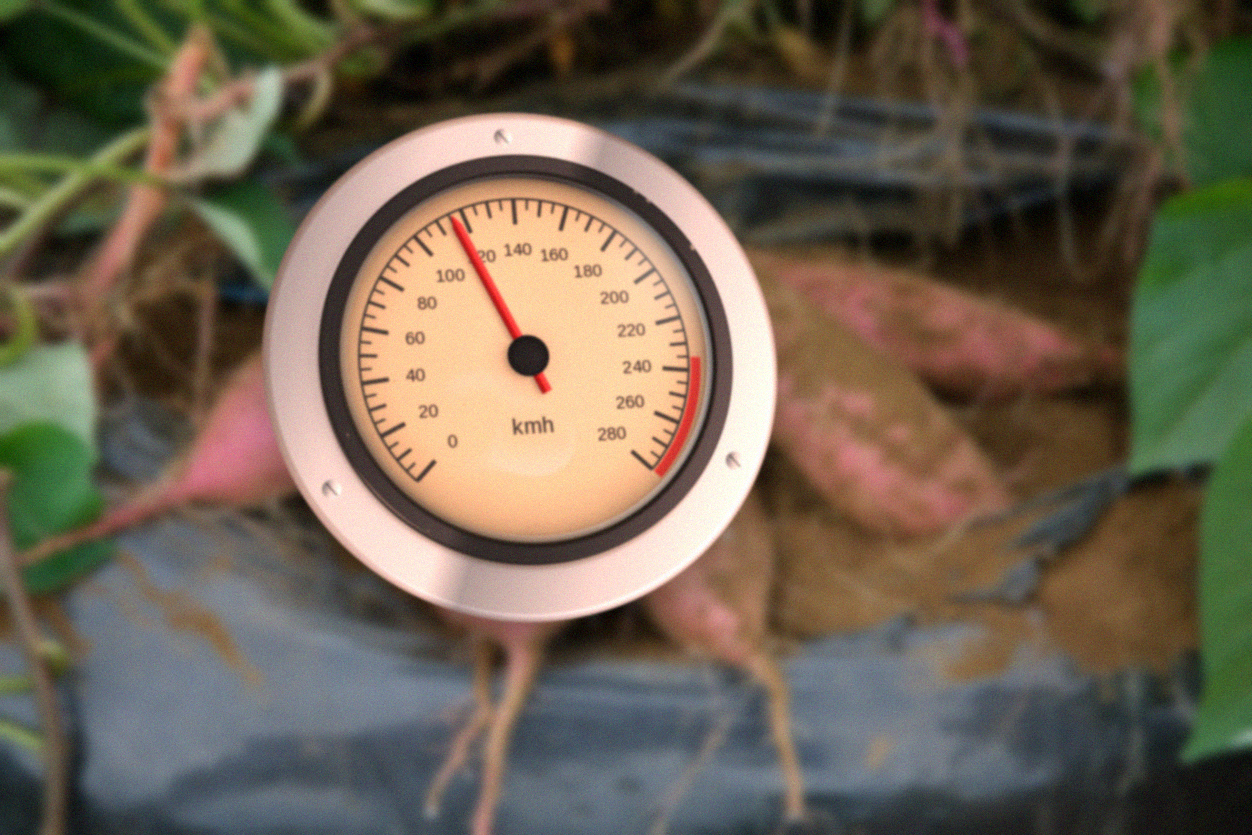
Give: 115 km/h
